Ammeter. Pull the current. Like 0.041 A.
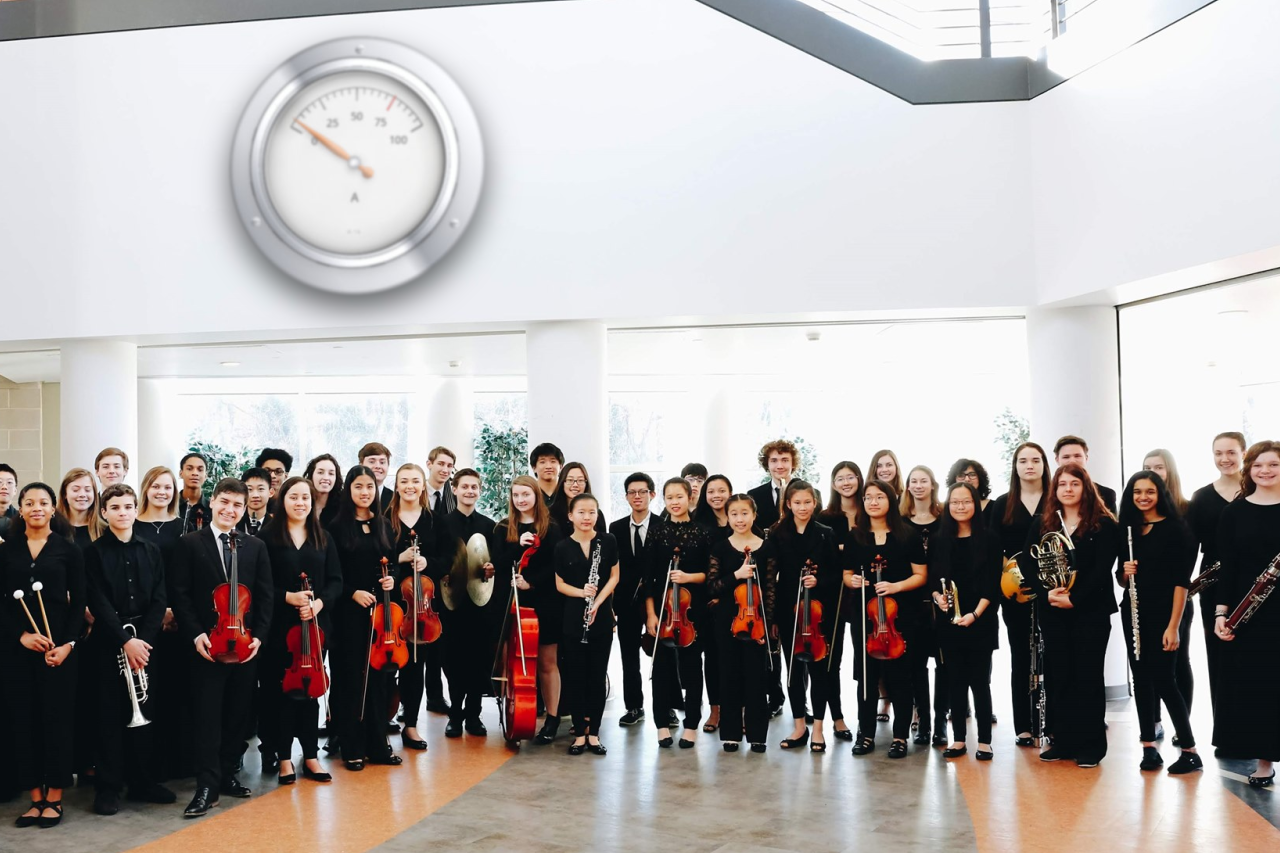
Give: 5 A
